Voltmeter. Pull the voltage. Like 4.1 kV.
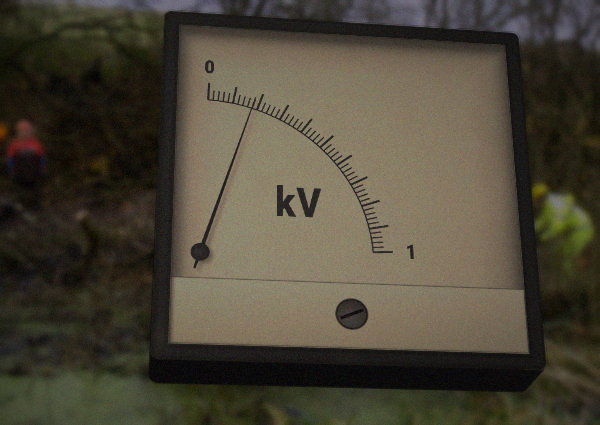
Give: 0.18 kV
